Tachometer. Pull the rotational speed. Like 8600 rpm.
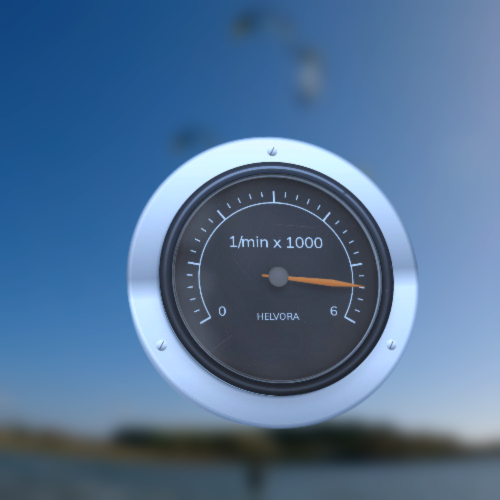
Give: 5400 rpm
